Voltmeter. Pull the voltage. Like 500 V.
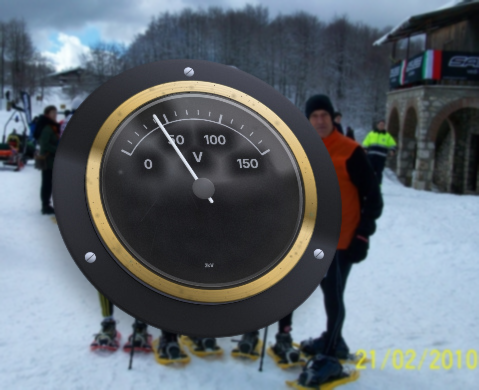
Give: 40 V
